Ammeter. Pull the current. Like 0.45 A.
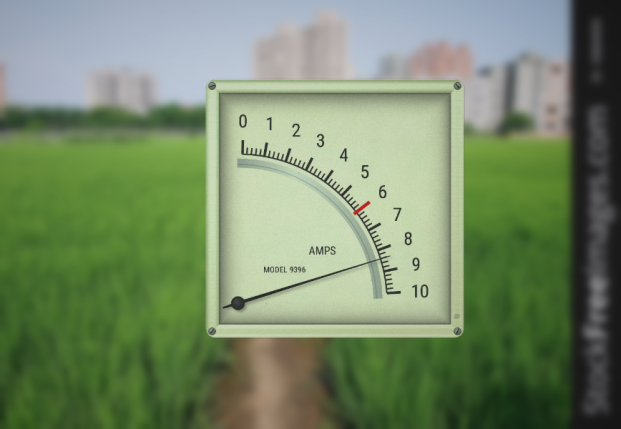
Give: 8.4 A
